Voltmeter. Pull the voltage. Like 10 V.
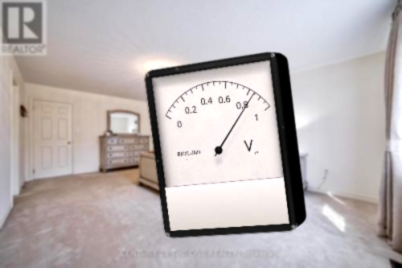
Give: 0.85 V
